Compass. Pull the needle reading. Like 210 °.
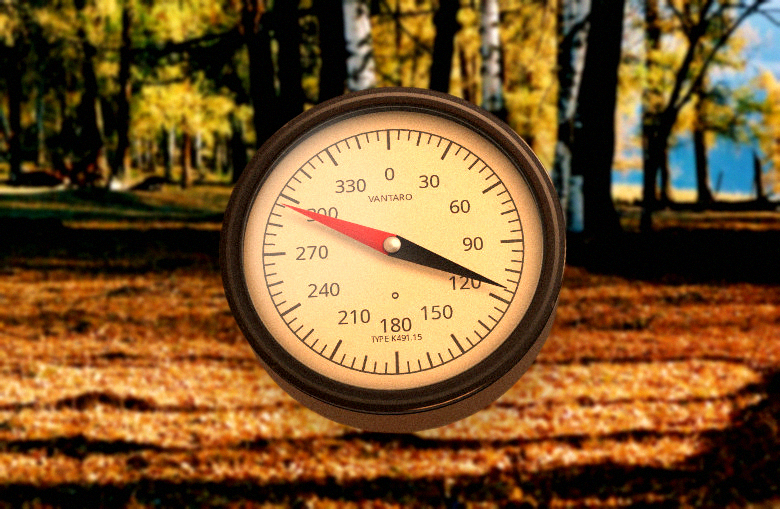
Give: 295 °
